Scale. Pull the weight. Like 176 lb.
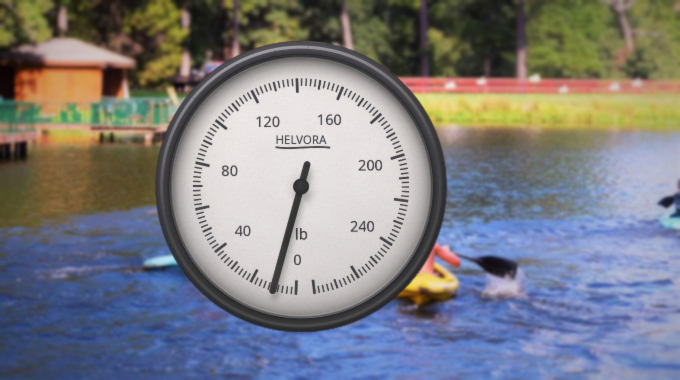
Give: 10 lb
